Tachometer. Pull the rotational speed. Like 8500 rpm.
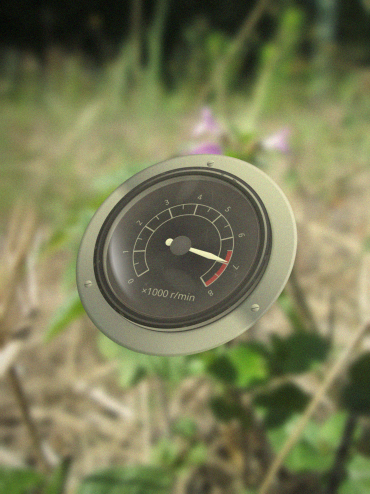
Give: 7000 rpm
